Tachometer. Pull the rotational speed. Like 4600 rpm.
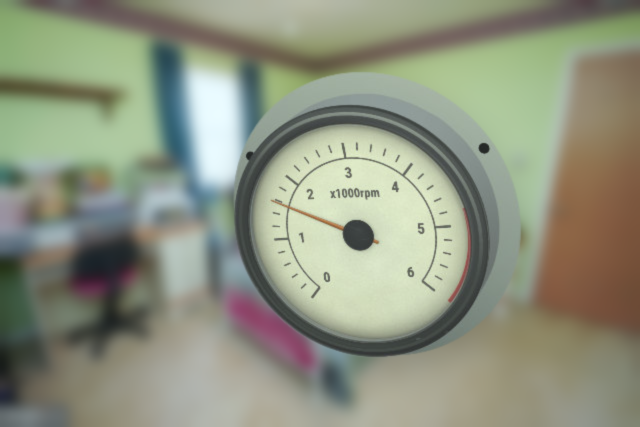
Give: 1600 rpm
